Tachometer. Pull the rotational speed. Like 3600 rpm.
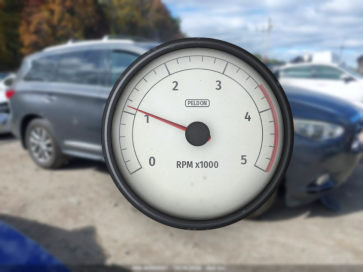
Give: 1100 rpm
